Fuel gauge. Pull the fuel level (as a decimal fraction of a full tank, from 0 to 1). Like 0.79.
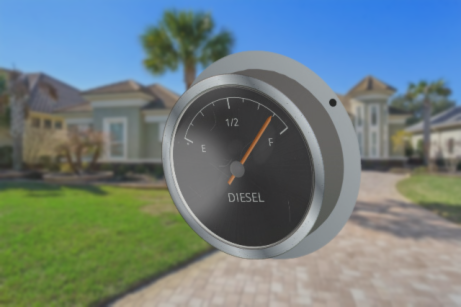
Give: 0.875
